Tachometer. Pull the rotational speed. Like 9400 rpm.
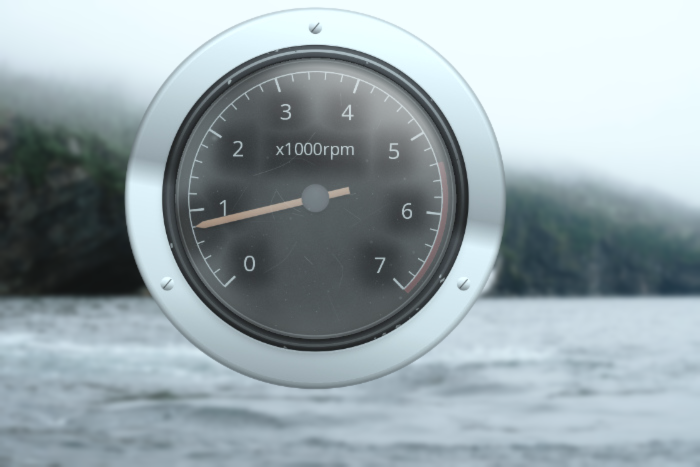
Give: 800 rpm
